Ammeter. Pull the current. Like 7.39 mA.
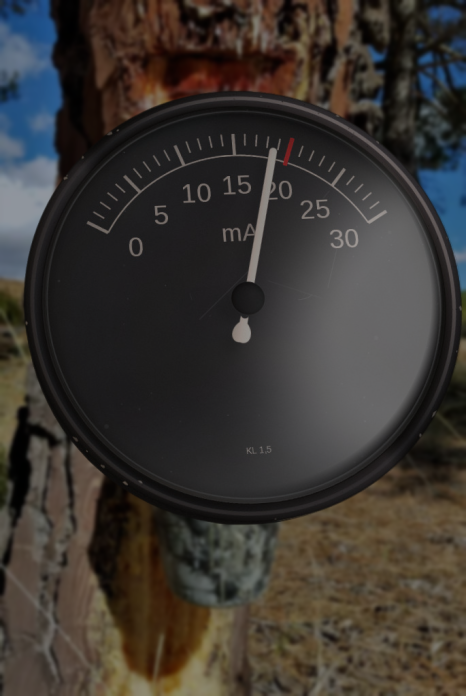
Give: 18.5 mA
